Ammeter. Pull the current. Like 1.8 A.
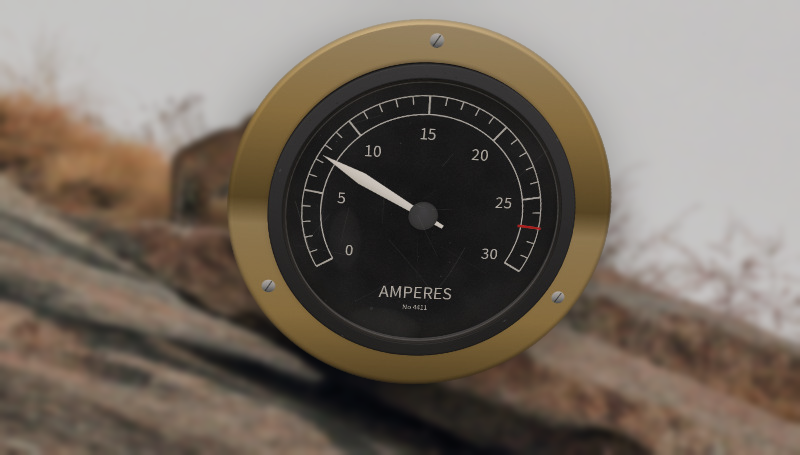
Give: 7.5 A
